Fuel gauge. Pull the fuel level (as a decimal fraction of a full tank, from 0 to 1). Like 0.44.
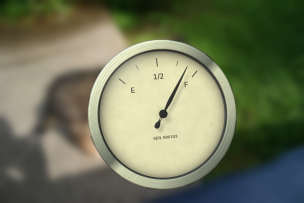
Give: 0.875
